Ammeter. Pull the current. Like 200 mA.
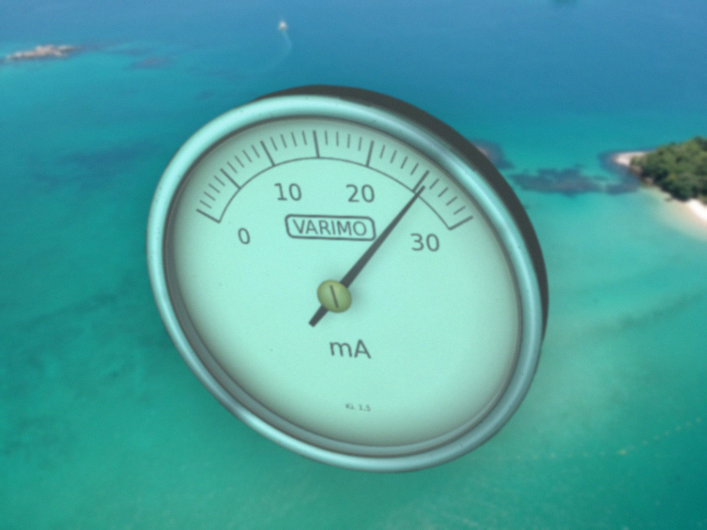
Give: 25.5 mA
